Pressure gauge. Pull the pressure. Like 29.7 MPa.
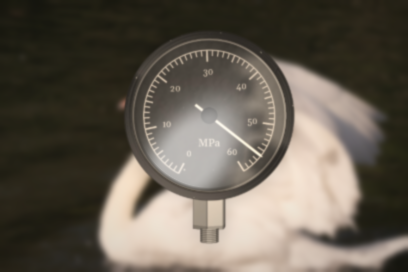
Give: 56 MPa
